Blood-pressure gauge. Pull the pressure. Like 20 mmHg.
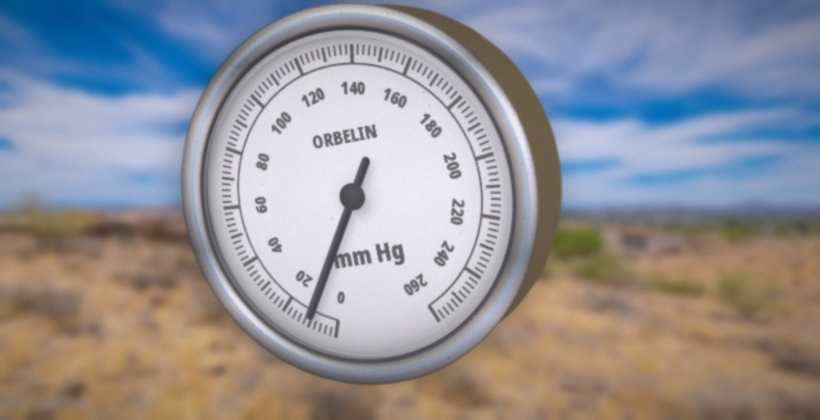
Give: 10 mmHg
